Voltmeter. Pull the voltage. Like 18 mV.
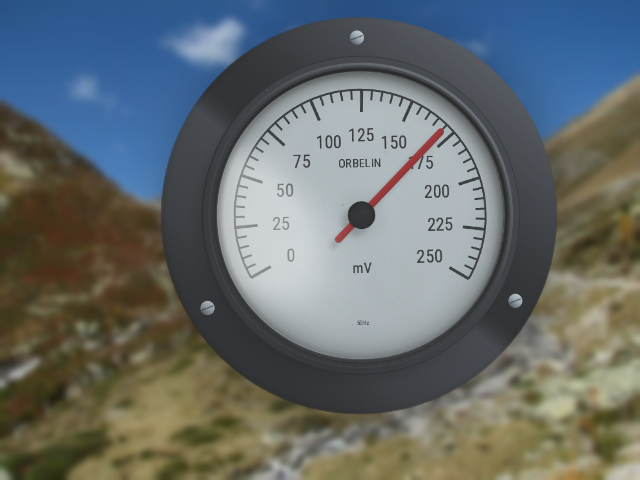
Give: 170 mV
